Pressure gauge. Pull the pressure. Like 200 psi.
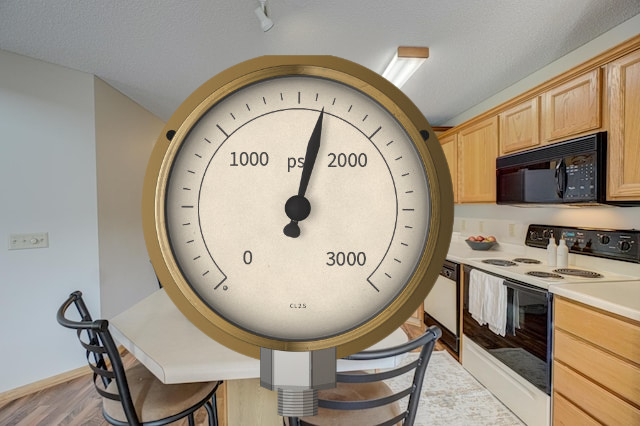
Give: 1650 psi
